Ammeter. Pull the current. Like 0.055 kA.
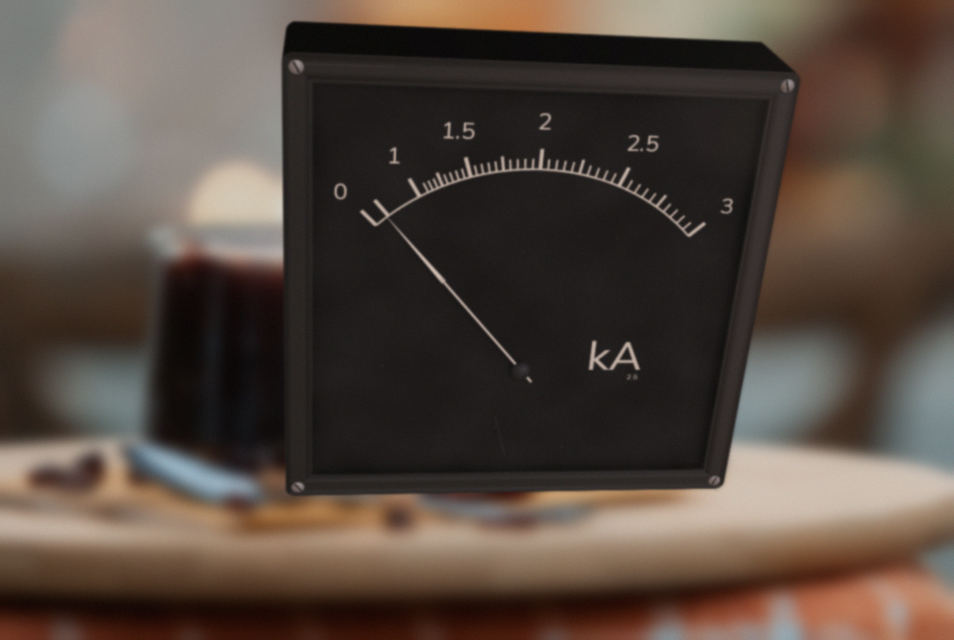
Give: 0.5 kA
